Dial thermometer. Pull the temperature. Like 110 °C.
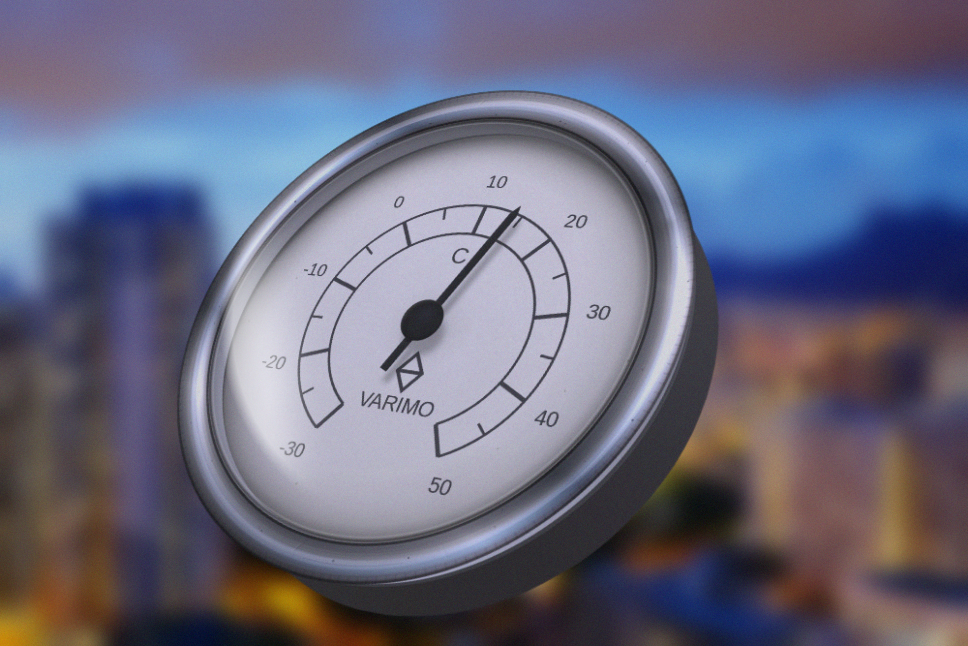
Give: 15 °C
